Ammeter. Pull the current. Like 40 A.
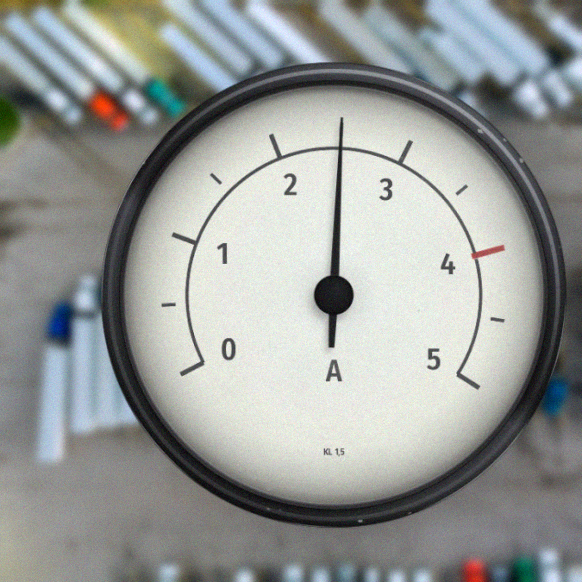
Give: 2.5 A
